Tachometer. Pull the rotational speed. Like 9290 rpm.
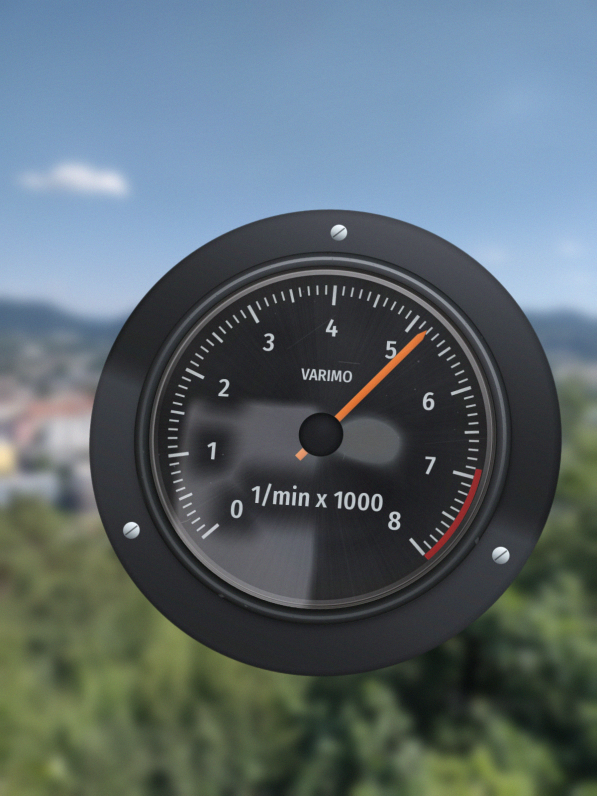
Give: 5200 rpm
